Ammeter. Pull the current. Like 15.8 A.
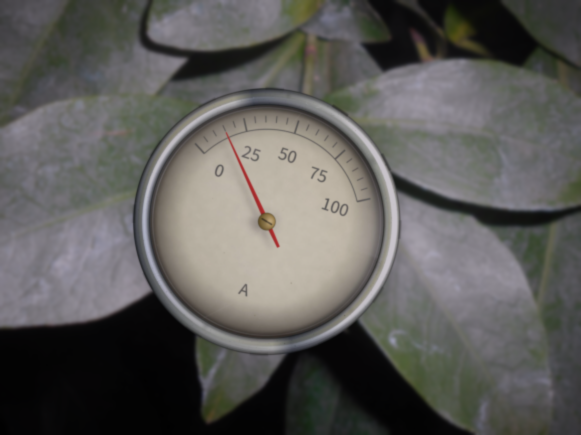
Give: 15 A
